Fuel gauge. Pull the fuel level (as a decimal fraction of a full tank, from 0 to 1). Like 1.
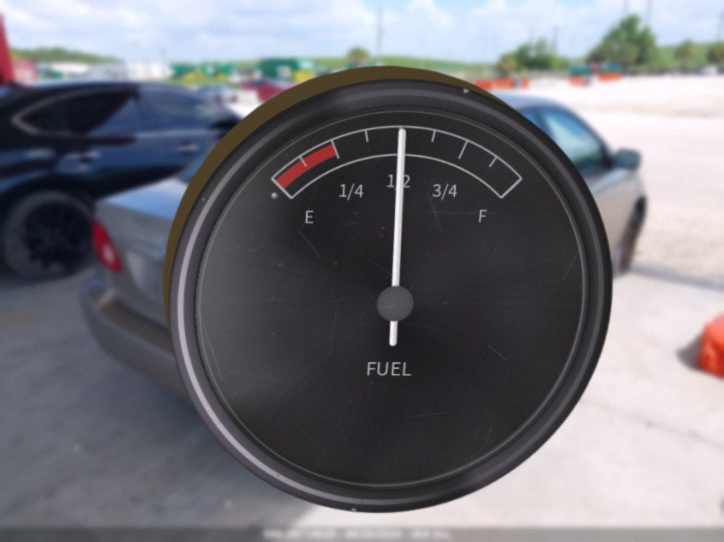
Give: 0.5
